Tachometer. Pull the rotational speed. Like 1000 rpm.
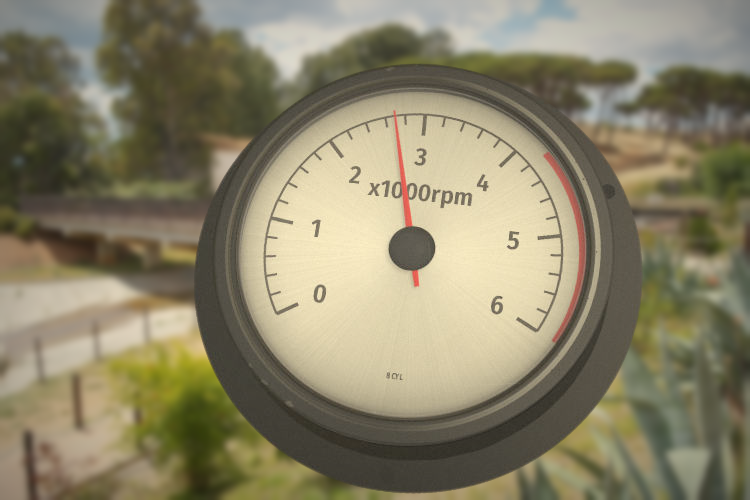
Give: 2700 rpm
